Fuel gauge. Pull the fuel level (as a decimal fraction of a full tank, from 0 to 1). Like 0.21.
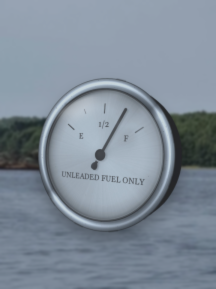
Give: 0.75
